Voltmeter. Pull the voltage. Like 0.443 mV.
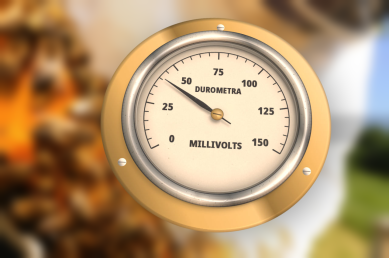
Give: 40 mV
